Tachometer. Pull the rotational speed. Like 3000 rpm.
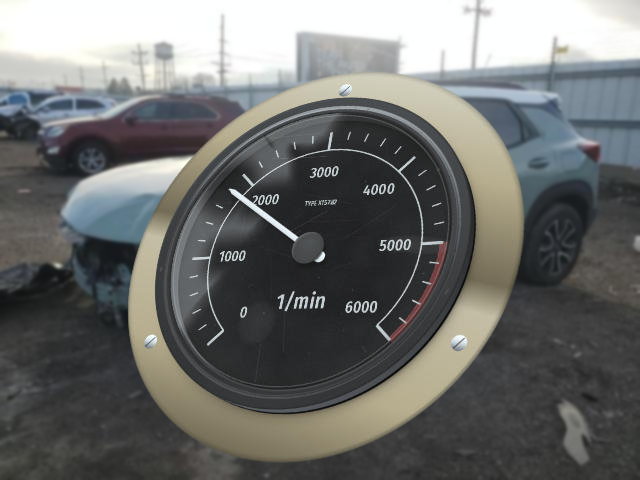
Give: 1800 rpm
